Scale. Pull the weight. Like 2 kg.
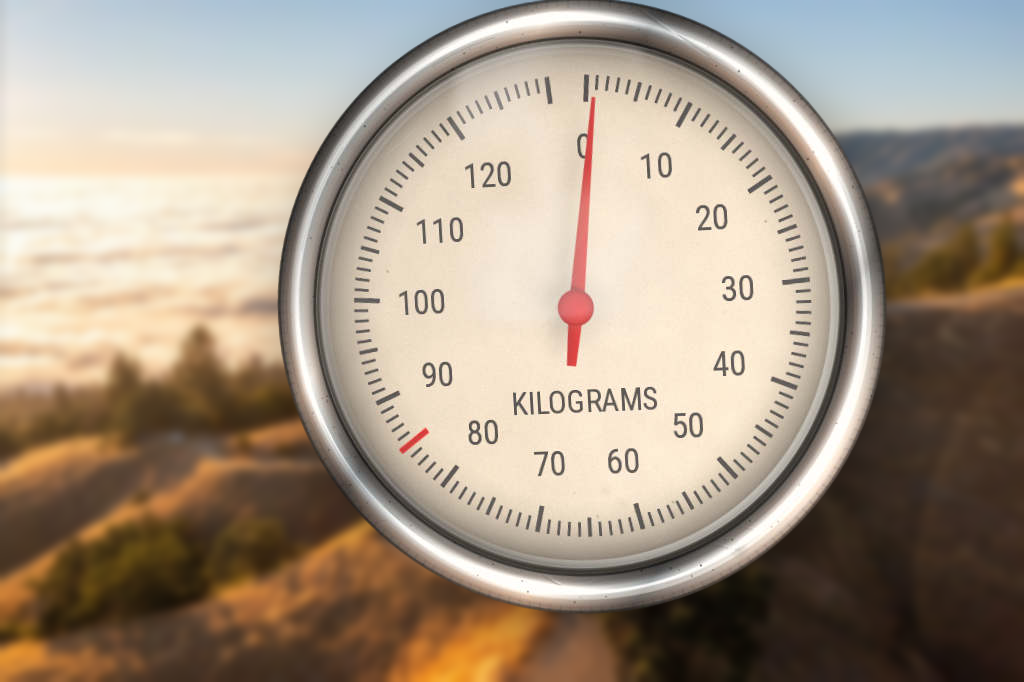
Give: 1 kg
